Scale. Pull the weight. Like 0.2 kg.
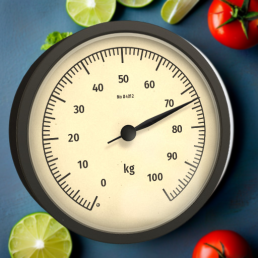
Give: 73 kg
